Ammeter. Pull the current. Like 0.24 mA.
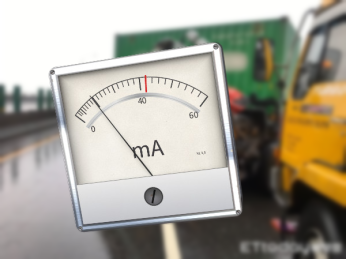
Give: 20 mA
